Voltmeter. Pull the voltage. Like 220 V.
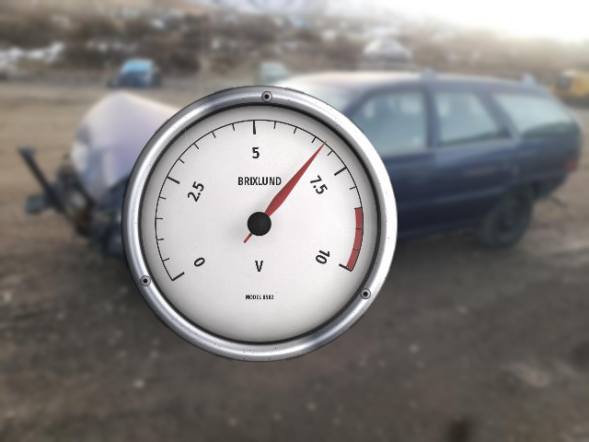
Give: 6.75 V
